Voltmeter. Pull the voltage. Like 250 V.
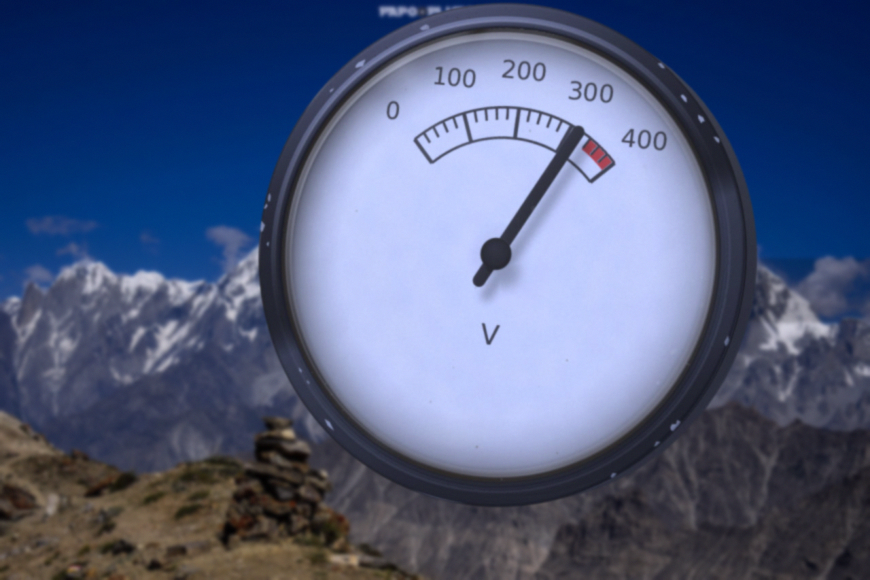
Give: 320 V
